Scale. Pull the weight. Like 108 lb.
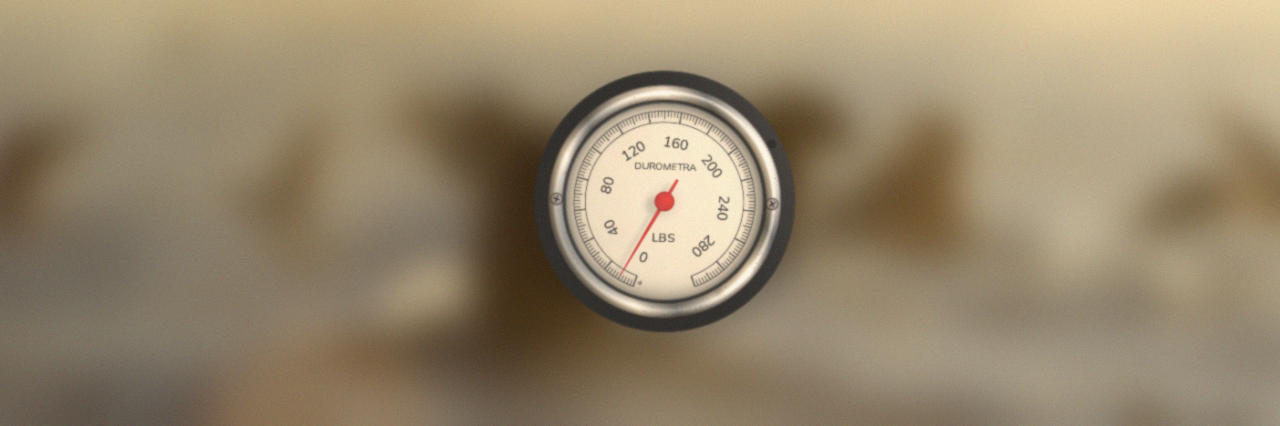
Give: 10 lb
